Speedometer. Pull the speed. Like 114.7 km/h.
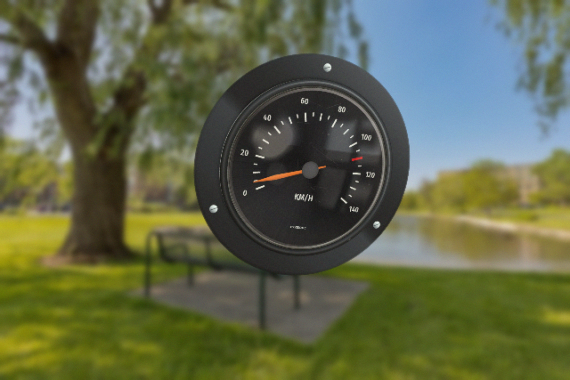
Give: 5 km/h
